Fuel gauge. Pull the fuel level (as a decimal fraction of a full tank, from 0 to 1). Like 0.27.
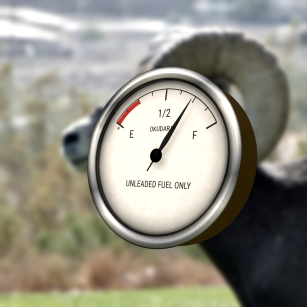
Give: 0.75
